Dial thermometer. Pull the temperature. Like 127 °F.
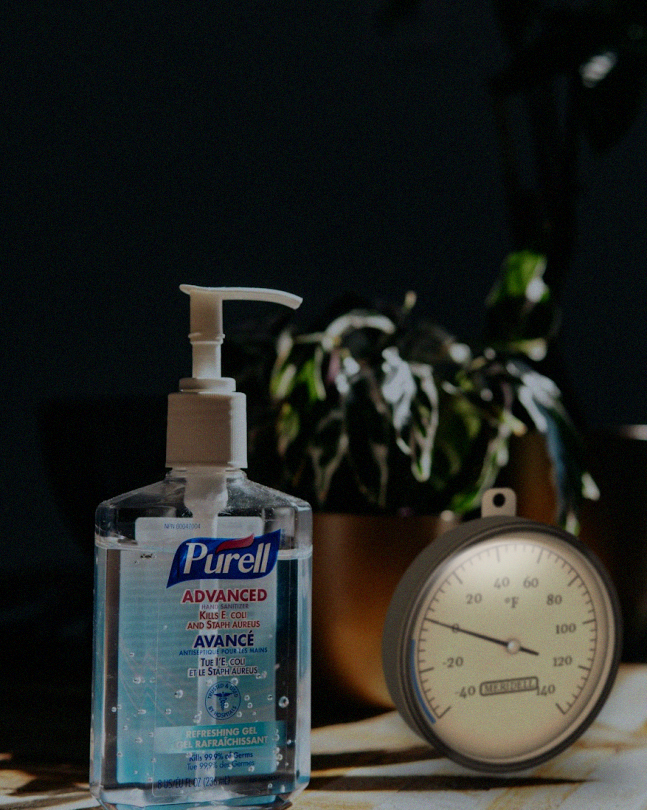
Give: 0 °F
